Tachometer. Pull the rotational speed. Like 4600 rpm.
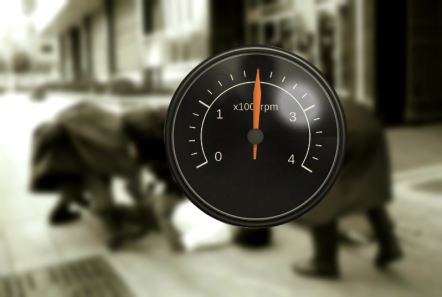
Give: 2000 rpm
